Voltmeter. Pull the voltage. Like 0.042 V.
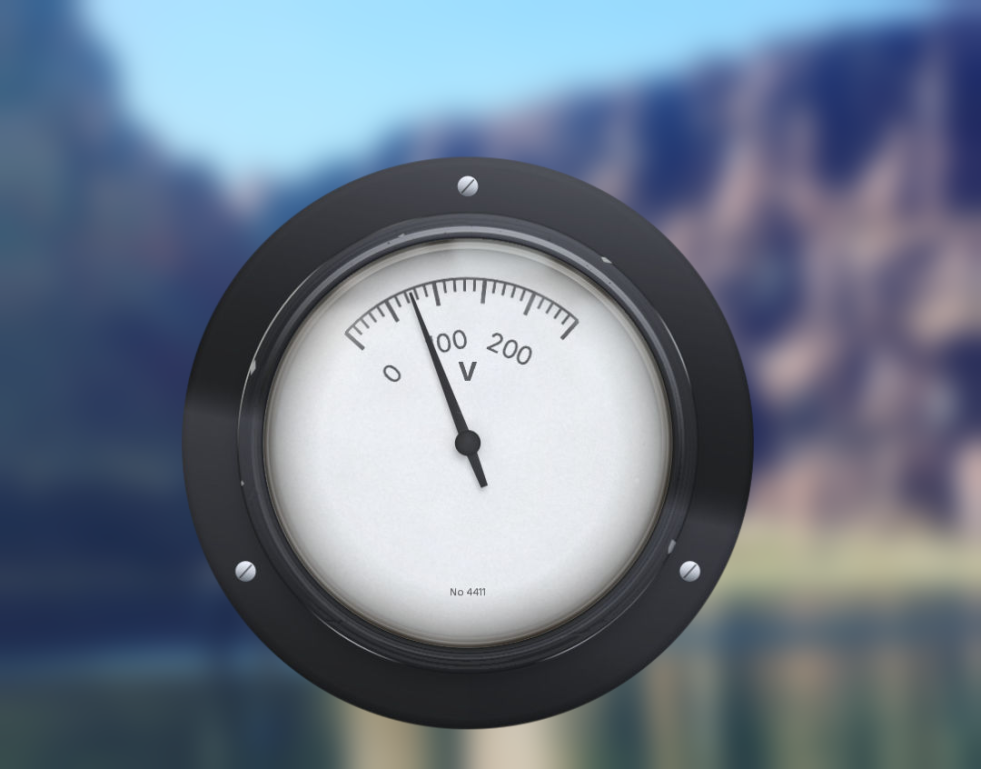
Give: 75 V
